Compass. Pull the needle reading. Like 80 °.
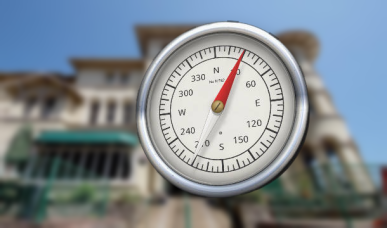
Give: 30 °
